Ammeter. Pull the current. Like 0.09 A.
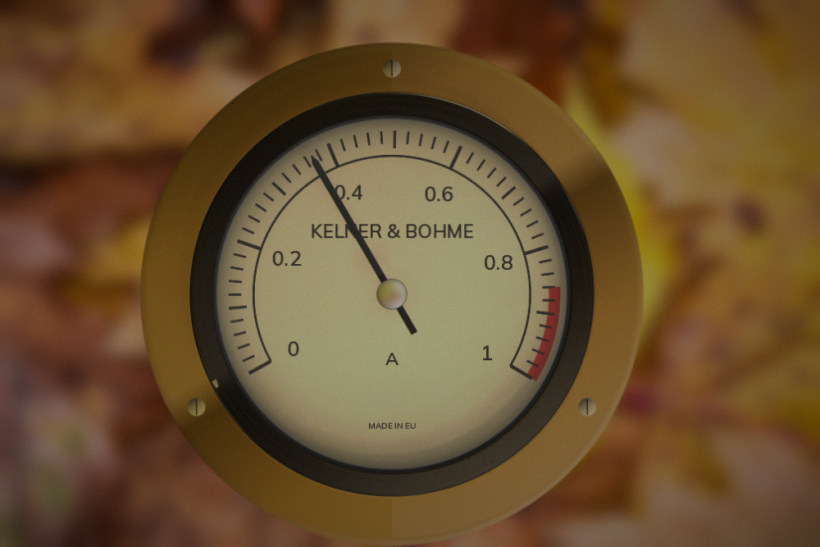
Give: 0.37 A
